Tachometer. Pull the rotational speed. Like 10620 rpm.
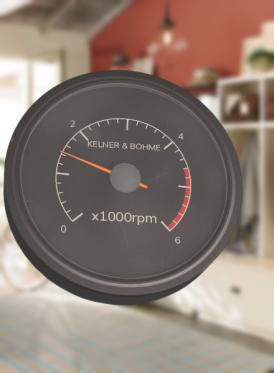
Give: 1400 rpm
